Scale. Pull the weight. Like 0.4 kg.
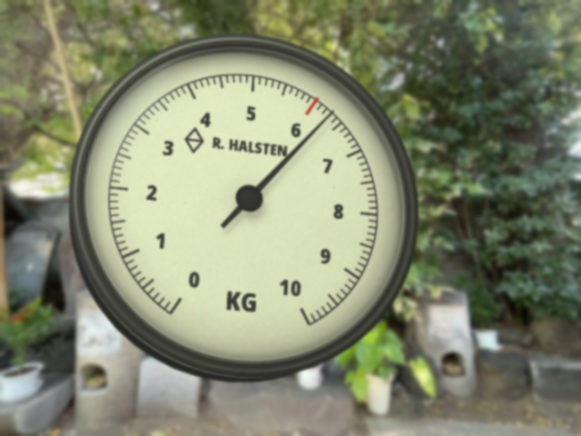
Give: 6.3 kg
